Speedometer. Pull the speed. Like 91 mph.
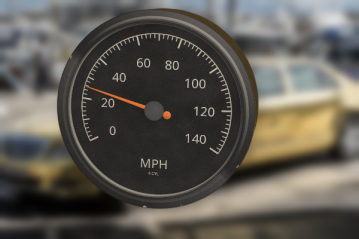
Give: 26 mph
